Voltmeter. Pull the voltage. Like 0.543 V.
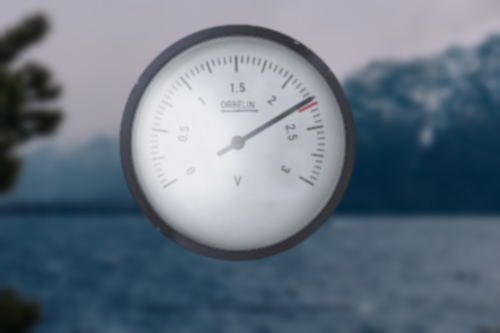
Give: 2.25 V
